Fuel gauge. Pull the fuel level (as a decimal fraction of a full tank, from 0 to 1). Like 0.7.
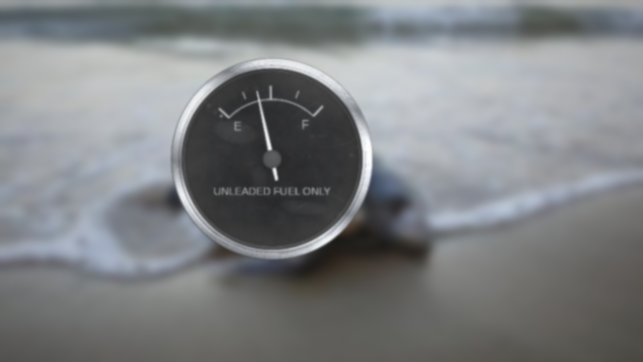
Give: 0.375
